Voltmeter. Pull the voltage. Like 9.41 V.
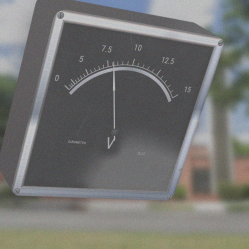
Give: 8 V
